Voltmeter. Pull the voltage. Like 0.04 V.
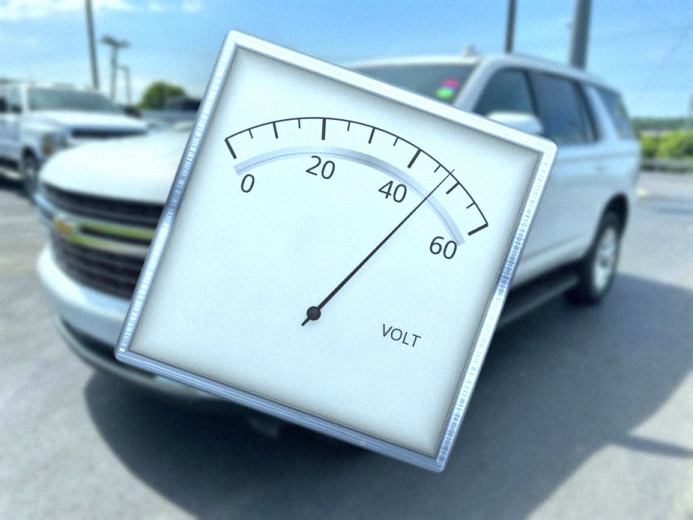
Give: 47.5 V
